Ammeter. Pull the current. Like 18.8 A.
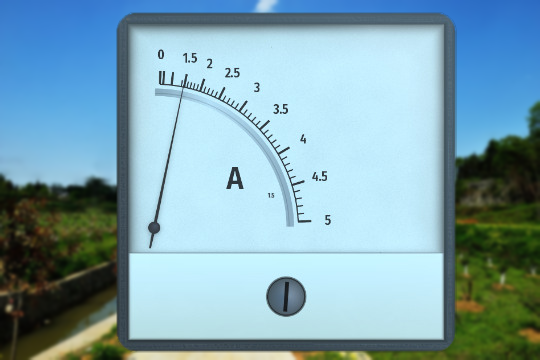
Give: 1.5 A
